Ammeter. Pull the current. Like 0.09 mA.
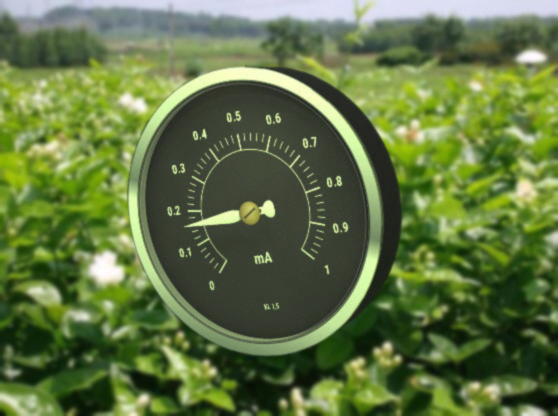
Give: 0.16 mA
